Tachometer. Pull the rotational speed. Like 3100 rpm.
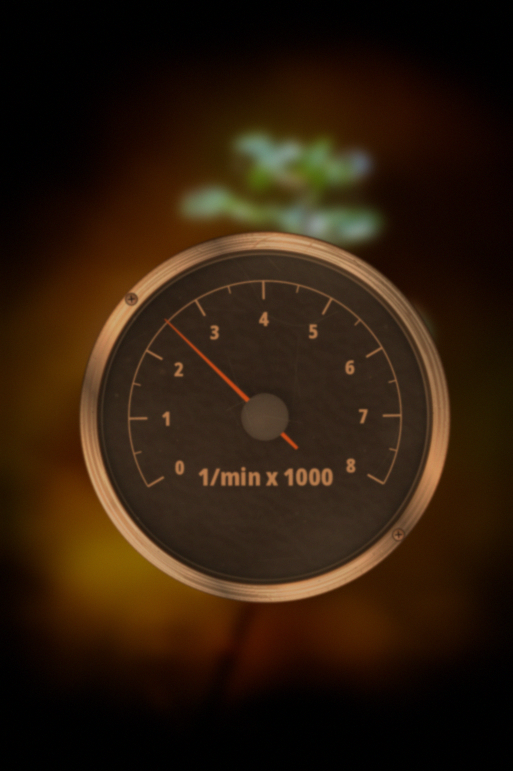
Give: 2500 rpm
